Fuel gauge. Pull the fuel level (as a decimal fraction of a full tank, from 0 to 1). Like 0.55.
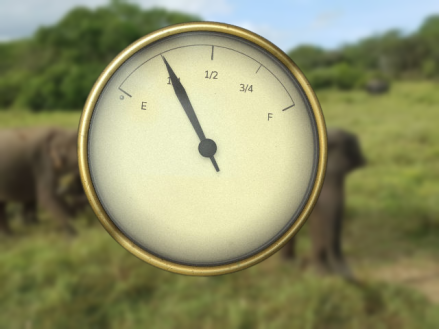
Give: 0.25
